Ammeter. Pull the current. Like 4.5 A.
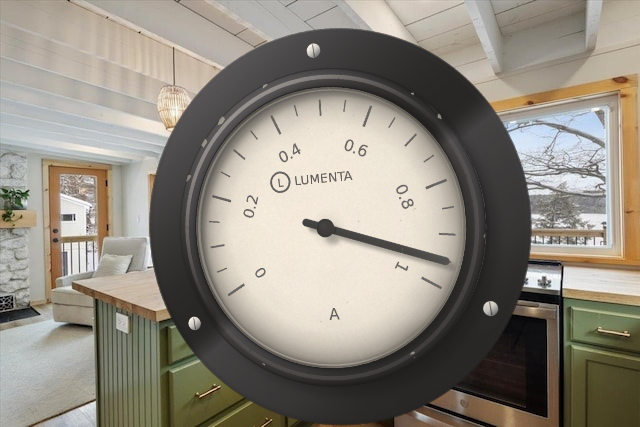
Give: 0.95 A
